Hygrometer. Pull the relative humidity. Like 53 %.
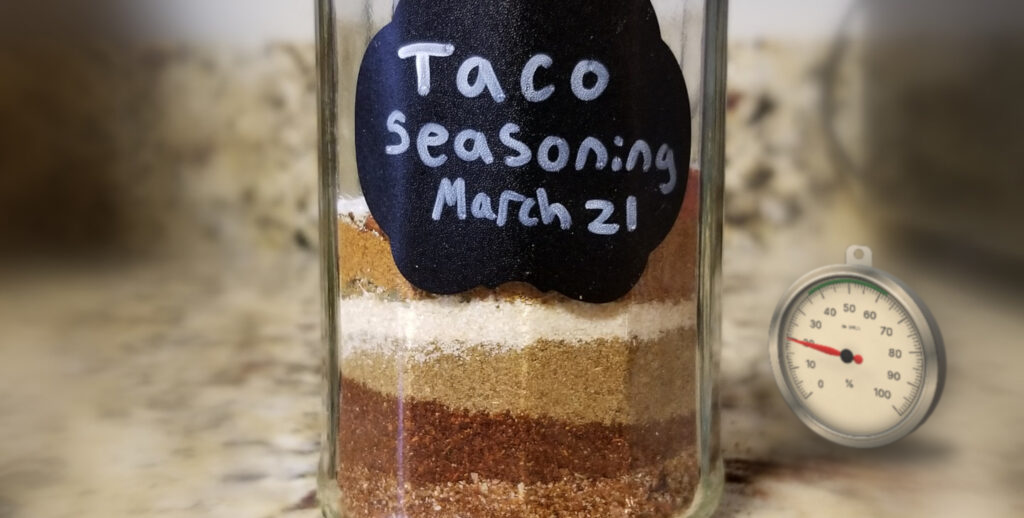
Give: 20 %
